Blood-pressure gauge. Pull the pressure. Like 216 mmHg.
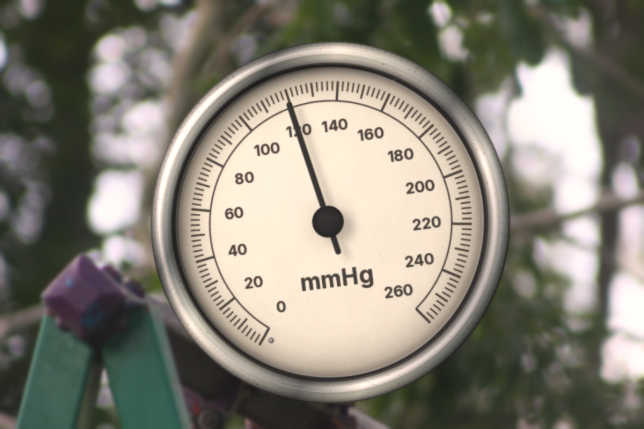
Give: 120 mmHg
